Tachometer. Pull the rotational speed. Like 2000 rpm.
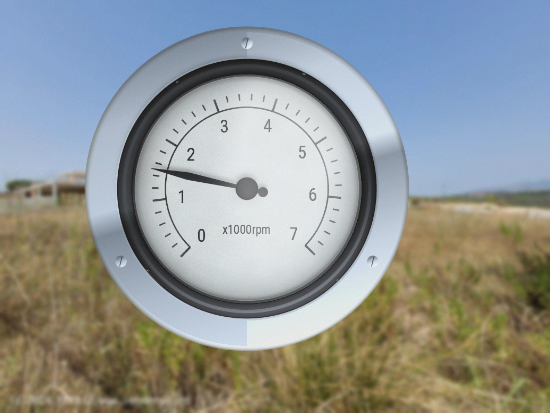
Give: 1500 rpm
